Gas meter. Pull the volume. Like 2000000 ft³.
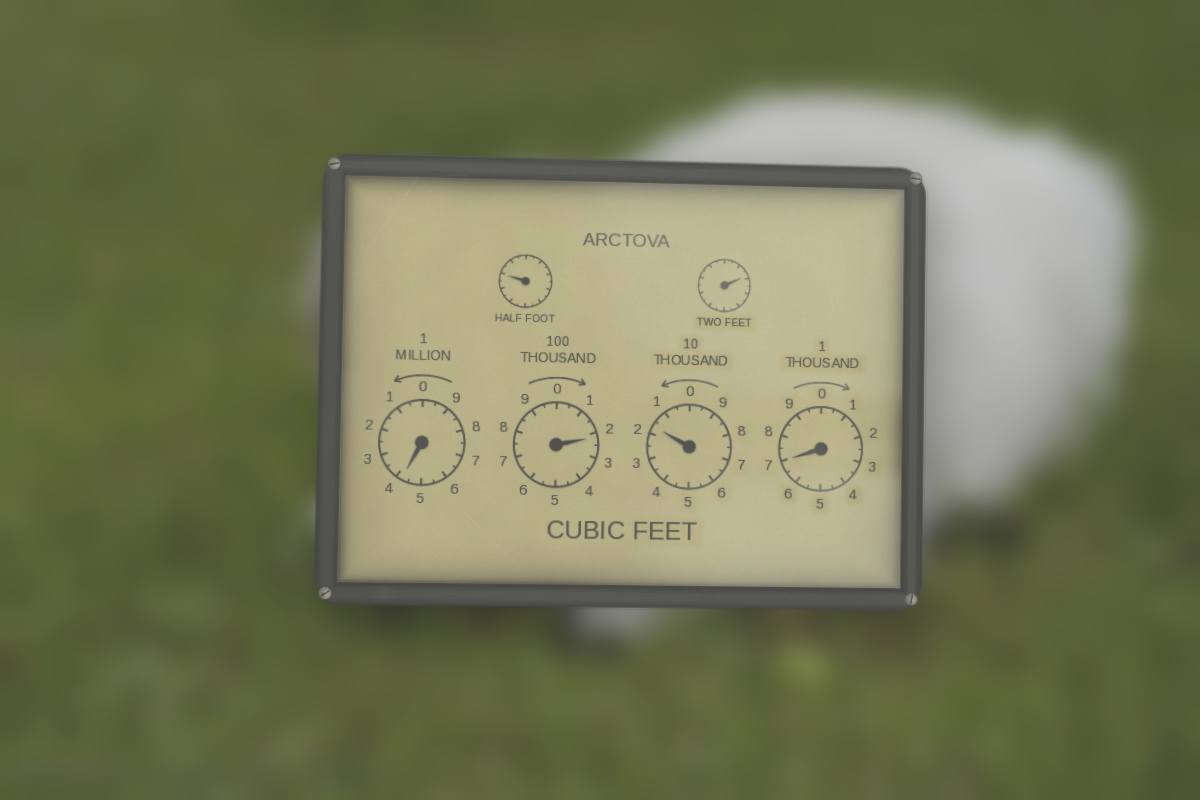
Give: 421700 ft³
